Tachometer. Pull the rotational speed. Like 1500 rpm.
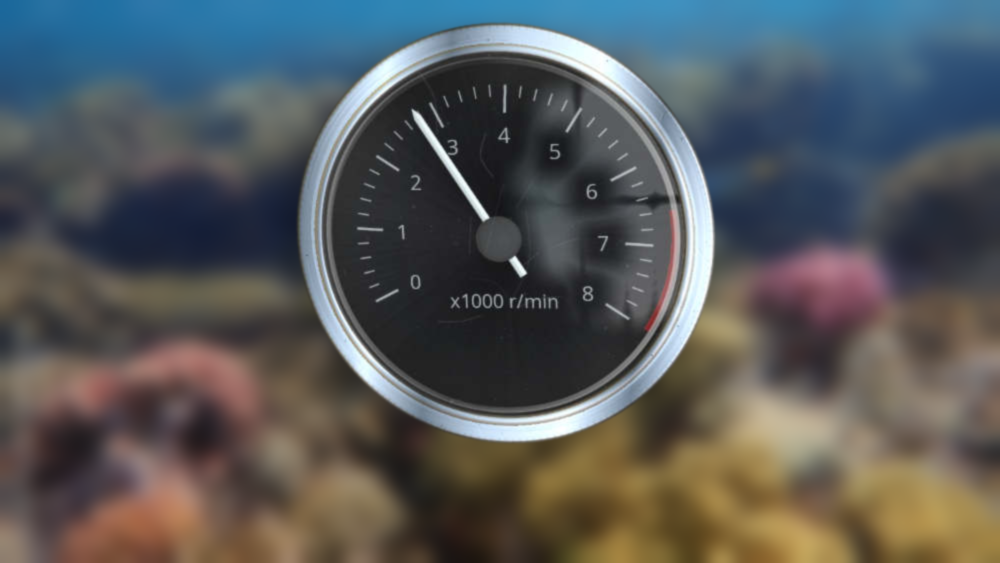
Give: 2800 rpm
